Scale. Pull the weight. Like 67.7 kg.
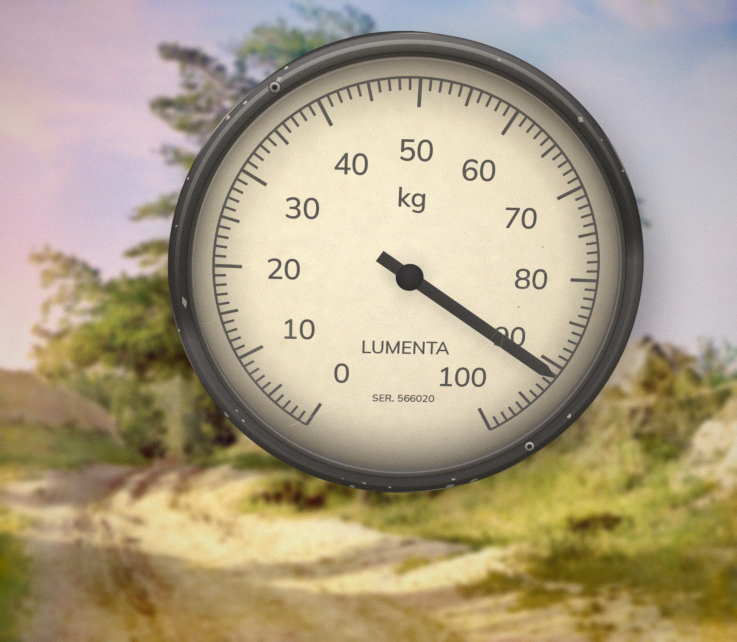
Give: 91 kg
